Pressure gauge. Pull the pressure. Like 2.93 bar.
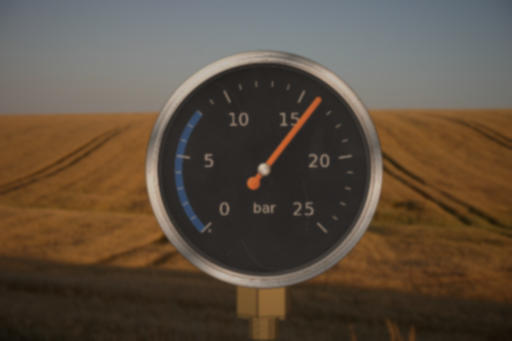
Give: 16 bar
